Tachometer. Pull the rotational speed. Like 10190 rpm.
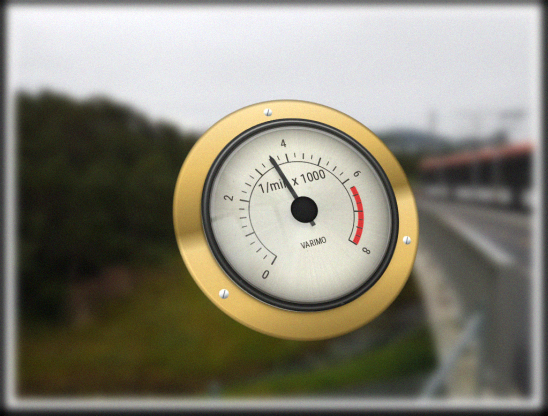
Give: 3500 rpm
